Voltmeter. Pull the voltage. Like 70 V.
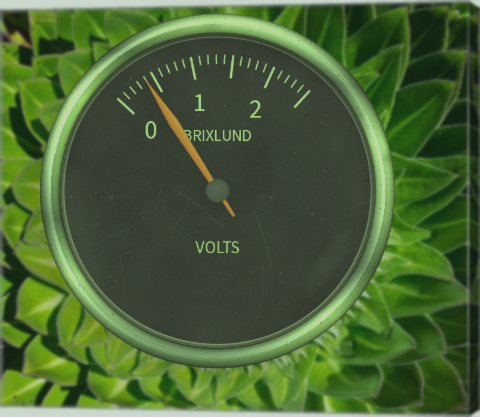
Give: 0.4 V
